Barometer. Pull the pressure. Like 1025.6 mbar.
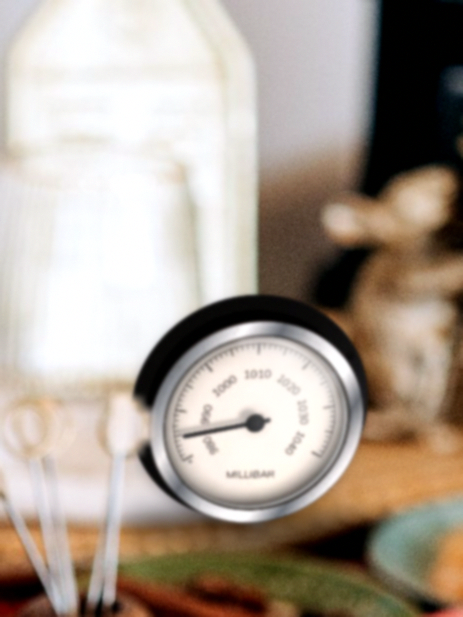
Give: 985 mbar
